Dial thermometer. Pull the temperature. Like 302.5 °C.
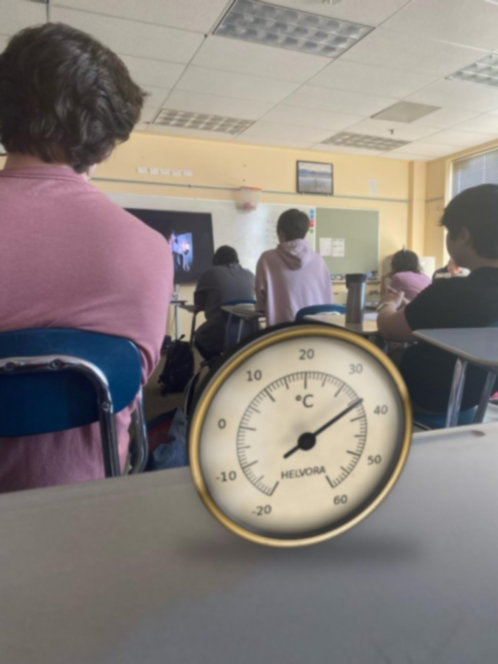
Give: 35 °C
